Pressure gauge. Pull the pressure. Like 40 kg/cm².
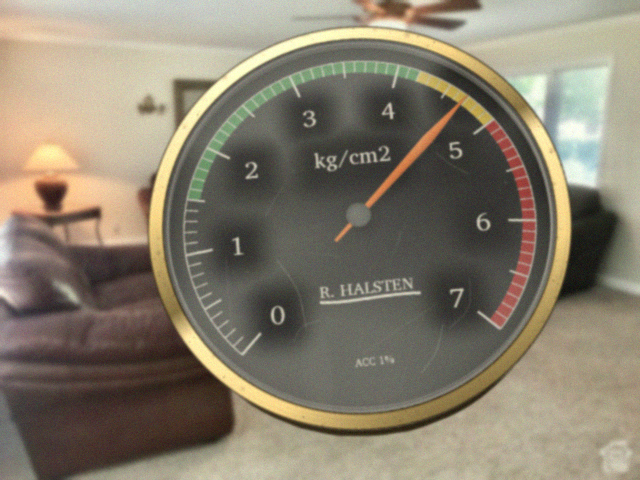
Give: 4.7 kg/cm²
